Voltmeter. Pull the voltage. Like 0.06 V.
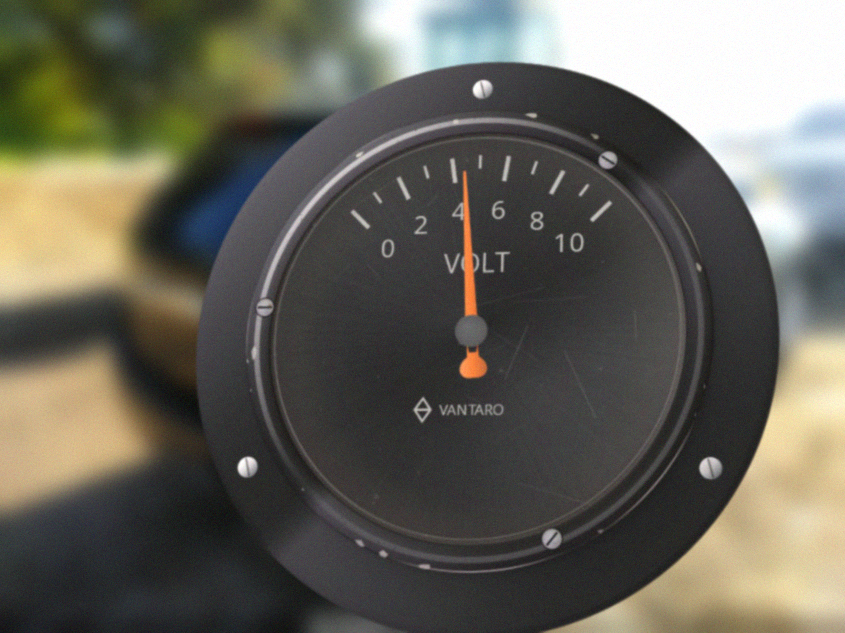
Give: 4.5 V
